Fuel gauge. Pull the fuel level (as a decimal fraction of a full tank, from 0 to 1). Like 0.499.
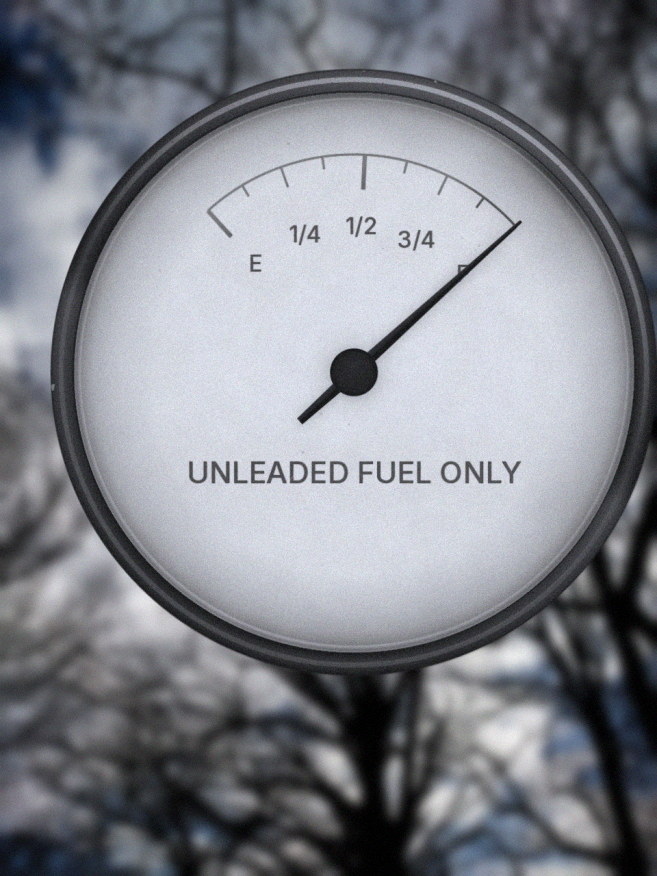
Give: 1
